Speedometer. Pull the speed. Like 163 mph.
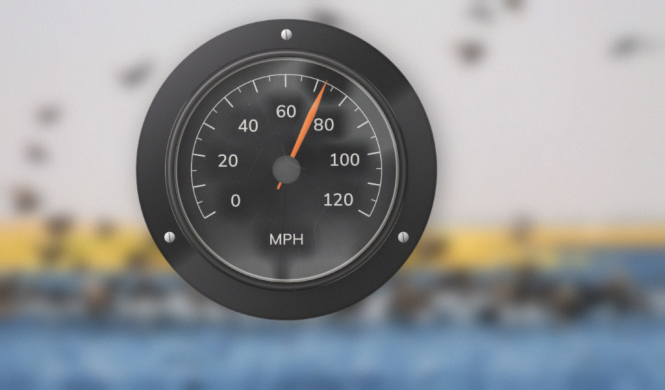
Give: 72.5 mph
